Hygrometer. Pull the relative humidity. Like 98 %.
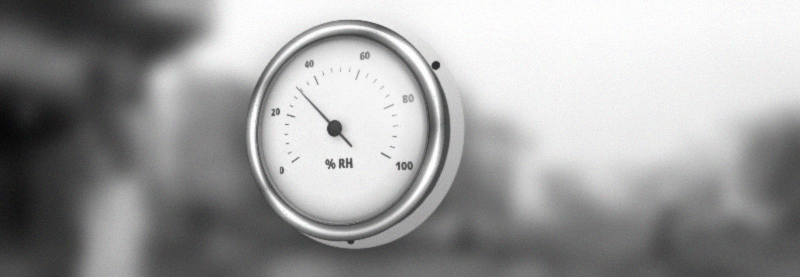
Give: 32 %
